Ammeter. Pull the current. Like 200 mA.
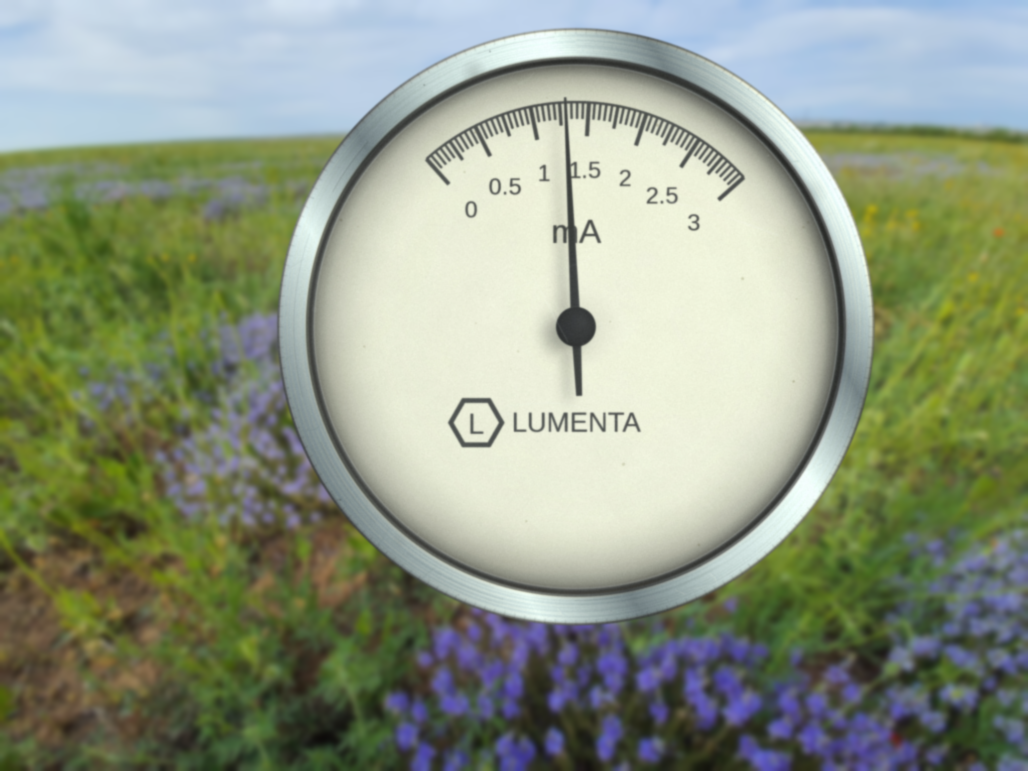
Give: 1.3 mA
